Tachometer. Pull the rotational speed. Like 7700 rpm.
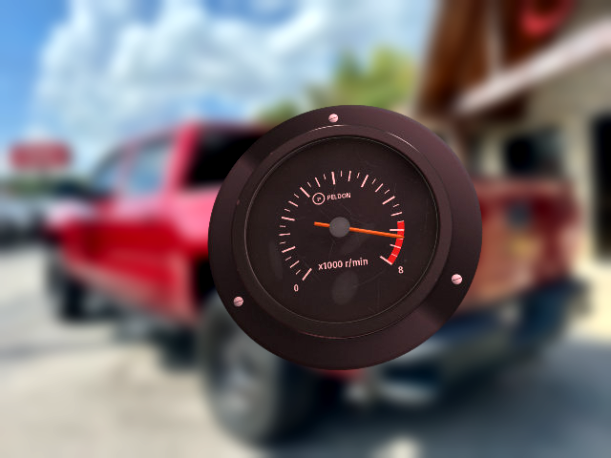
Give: 7250 rpm
